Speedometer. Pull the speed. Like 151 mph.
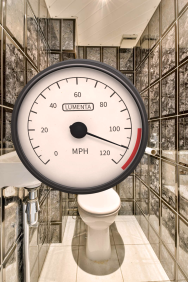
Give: 110 mph
